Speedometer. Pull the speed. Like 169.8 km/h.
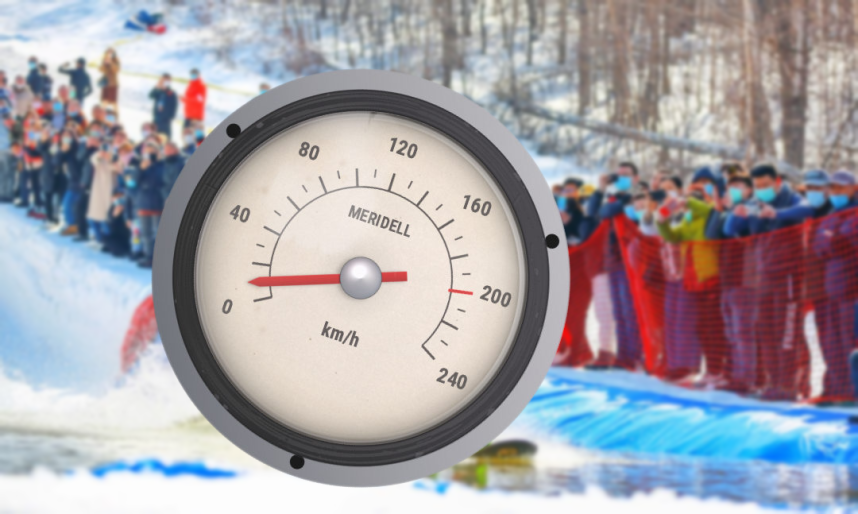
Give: 10 km/h
